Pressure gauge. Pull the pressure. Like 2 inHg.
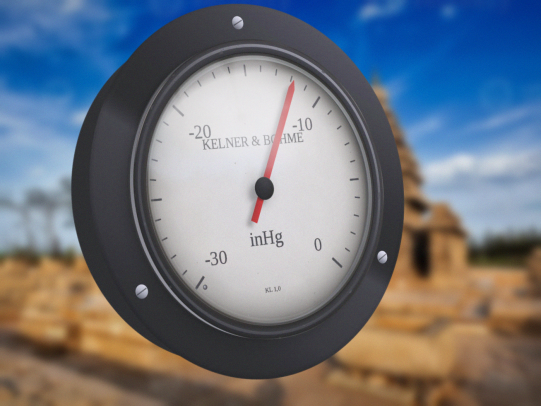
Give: -12 inHg
